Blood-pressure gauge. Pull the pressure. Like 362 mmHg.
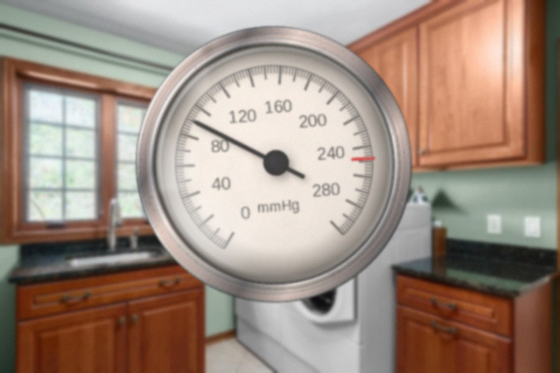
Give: 90 mmHg
